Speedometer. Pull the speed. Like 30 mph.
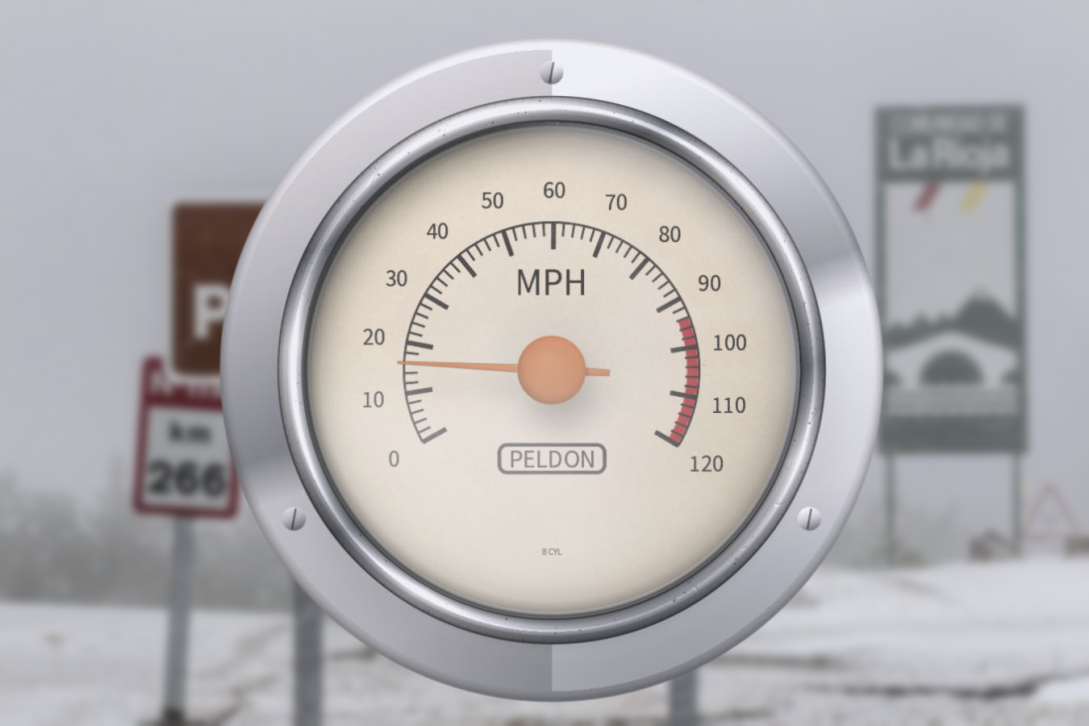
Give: 16 mph
